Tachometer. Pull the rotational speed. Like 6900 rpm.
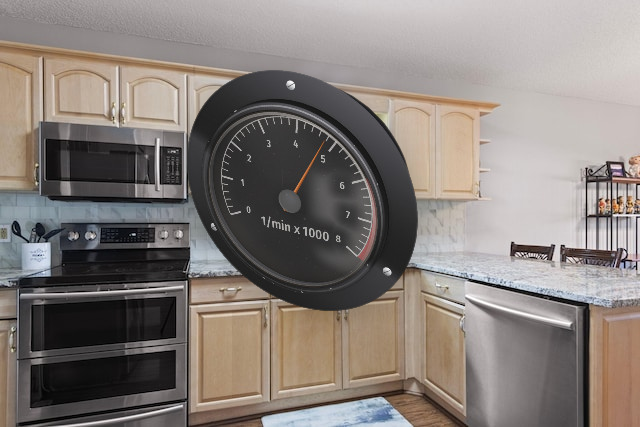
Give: 4800 rpm
